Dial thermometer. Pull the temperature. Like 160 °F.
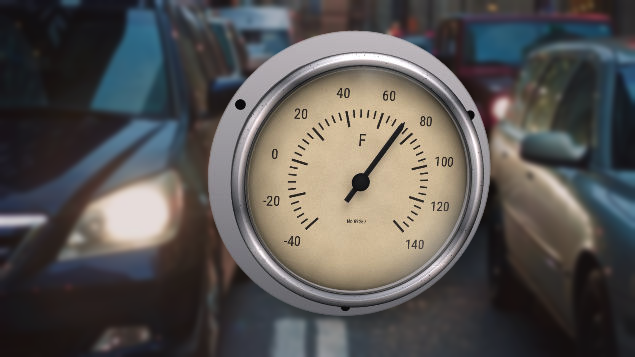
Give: 72 °F
